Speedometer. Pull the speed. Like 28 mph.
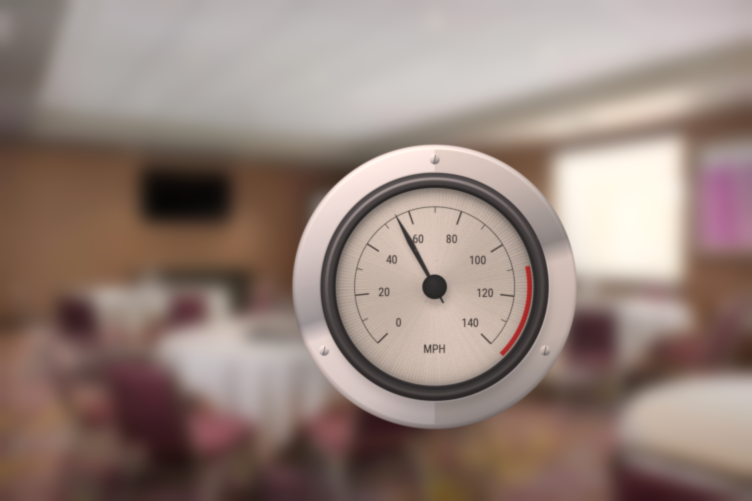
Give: 55 mph
